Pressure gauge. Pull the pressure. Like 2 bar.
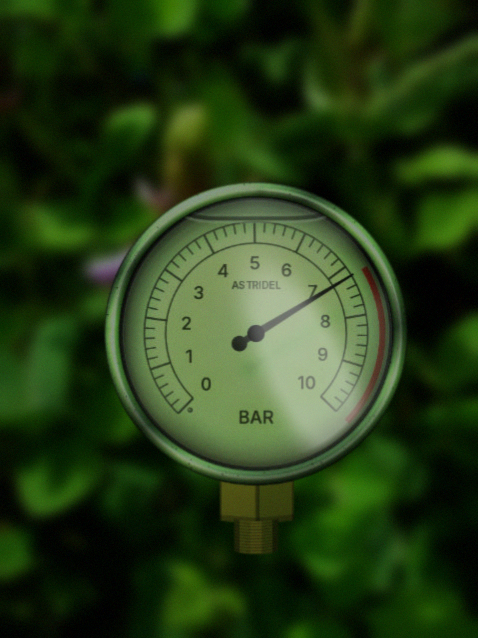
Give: 7.2 bar
